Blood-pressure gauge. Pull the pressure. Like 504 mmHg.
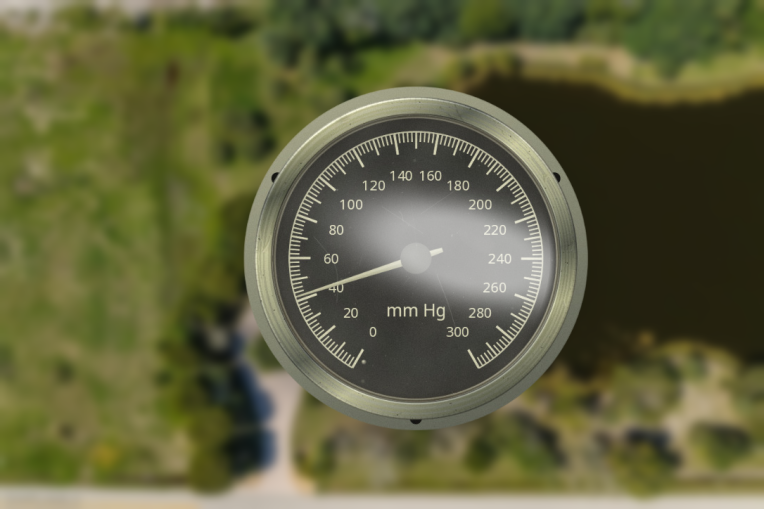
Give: 42 mmHg
